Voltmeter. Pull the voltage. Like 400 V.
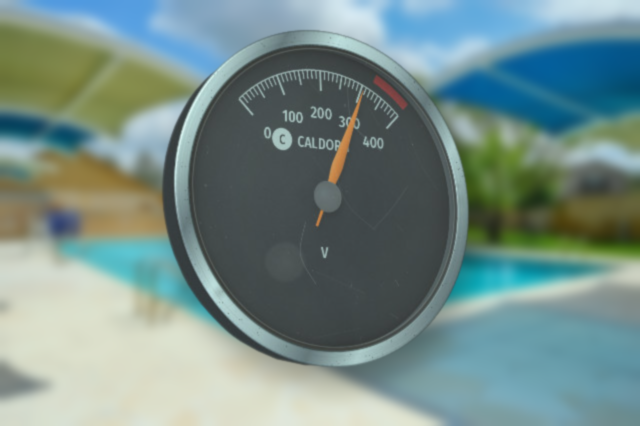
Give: 300 V
